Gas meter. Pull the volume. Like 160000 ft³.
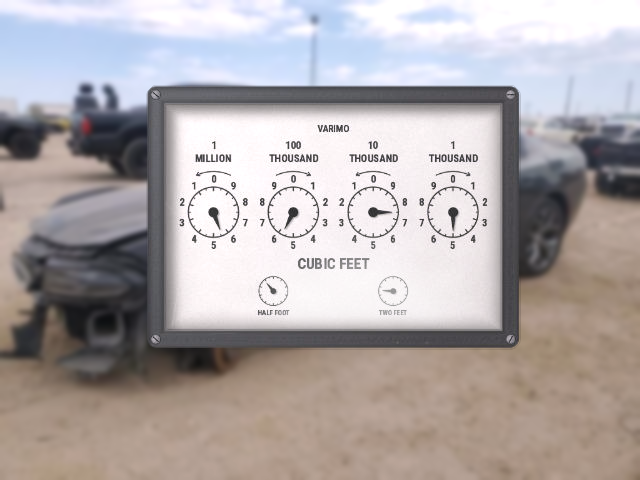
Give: 557500 ft³
